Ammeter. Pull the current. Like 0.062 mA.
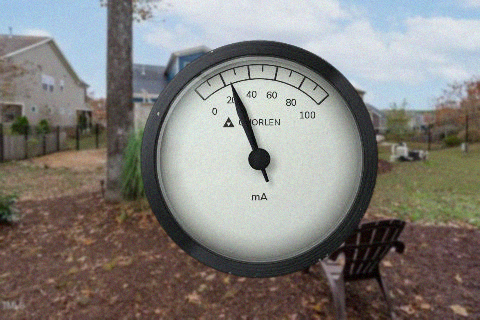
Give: 25 mA
